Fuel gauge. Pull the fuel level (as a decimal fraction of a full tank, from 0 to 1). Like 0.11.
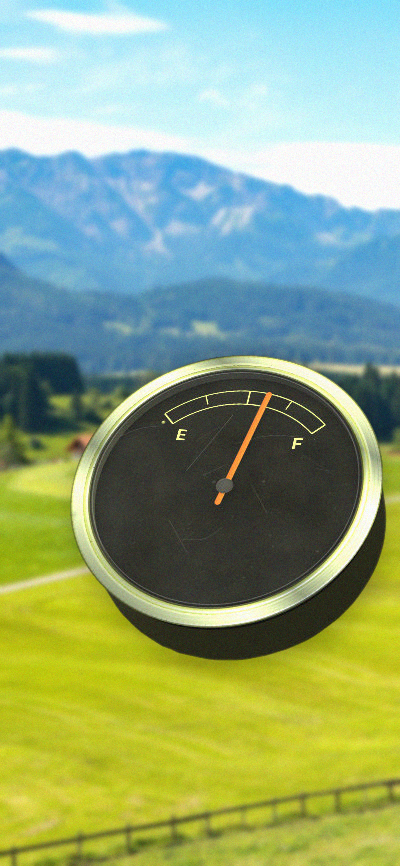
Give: 0.625
